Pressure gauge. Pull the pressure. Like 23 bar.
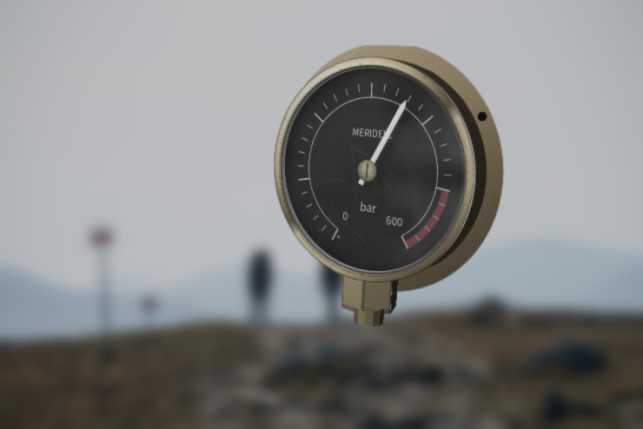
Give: 360 bar
